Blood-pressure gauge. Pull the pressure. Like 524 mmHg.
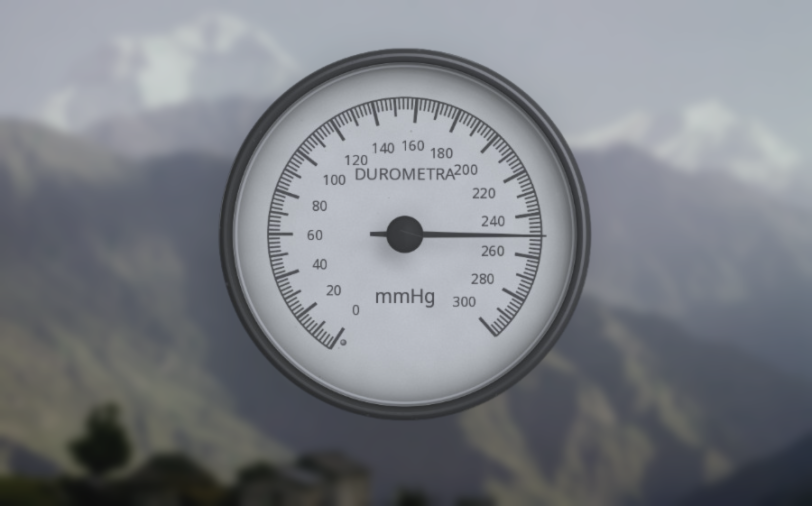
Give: 250 mmHg
